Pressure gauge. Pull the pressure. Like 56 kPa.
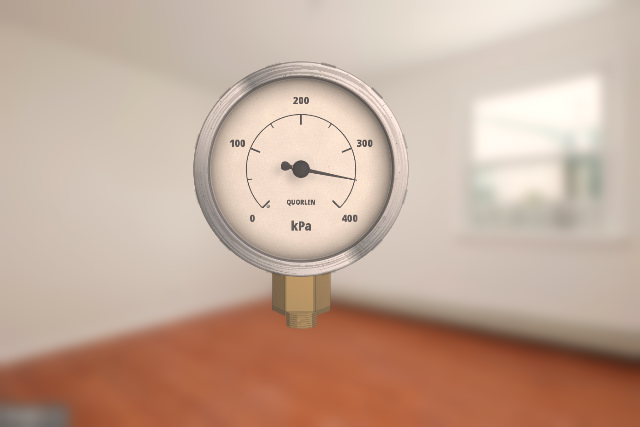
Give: 350 kPa
